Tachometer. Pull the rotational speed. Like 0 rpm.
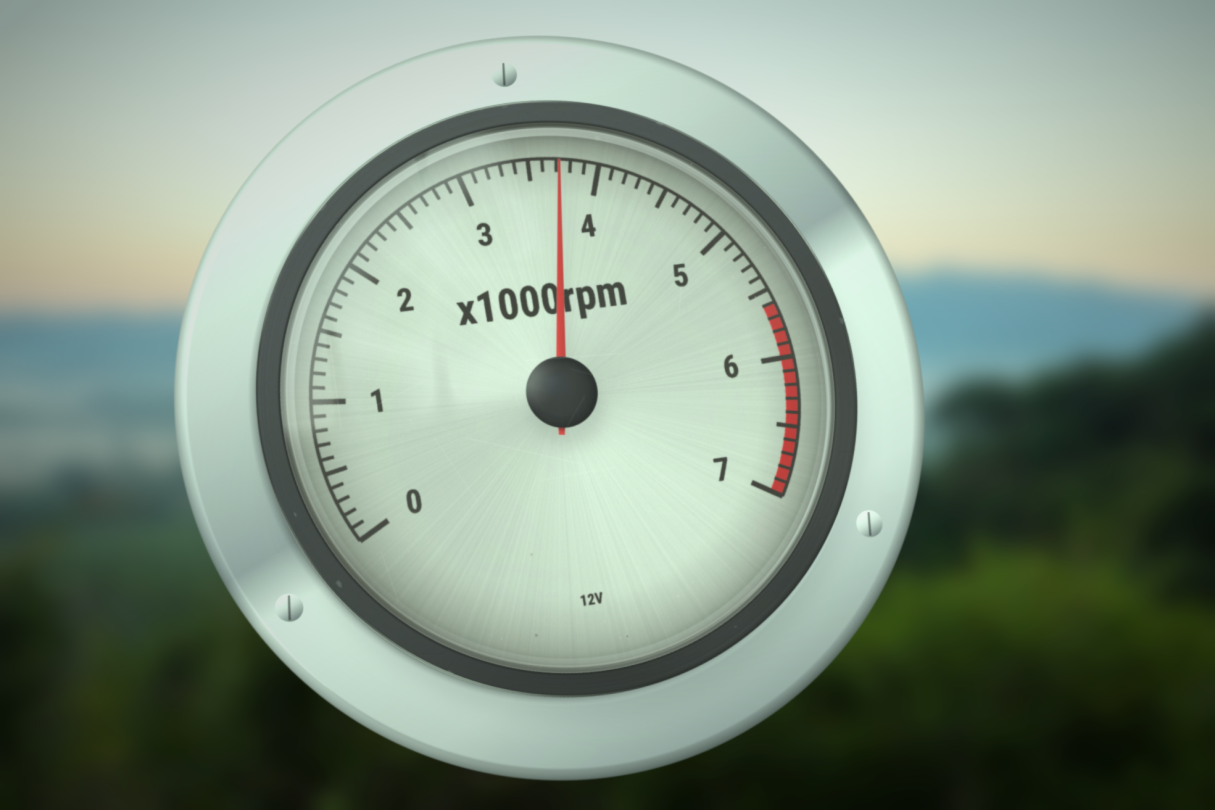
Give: 3700 rpm
